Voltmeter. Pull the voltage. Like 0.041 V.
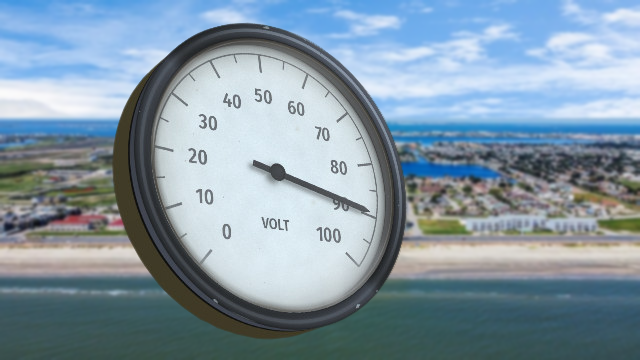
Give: 90 V
